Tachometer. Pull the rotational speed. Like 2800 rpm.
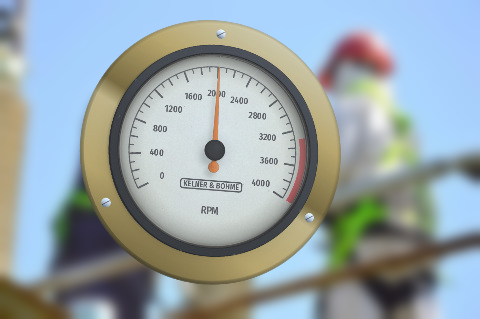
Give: 2000 rpm
